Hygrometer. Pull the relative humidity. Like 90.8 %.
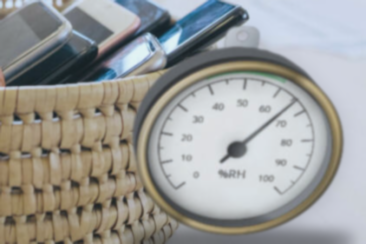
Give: 65 %
